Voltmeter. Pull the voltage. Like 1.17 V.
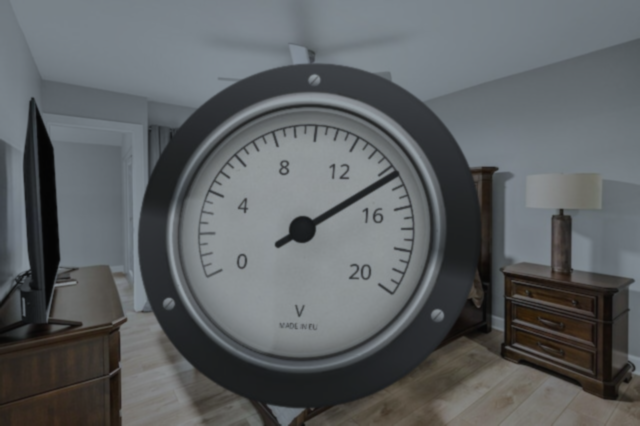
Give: 14.5 V
